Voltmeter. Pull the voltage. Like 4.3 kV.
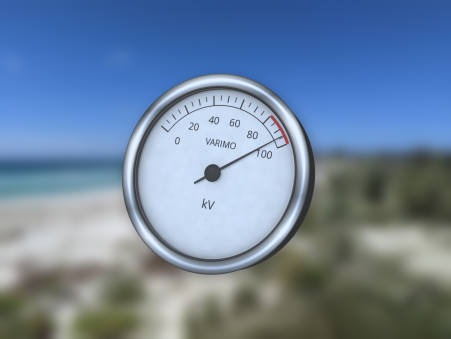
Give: 95 kV
